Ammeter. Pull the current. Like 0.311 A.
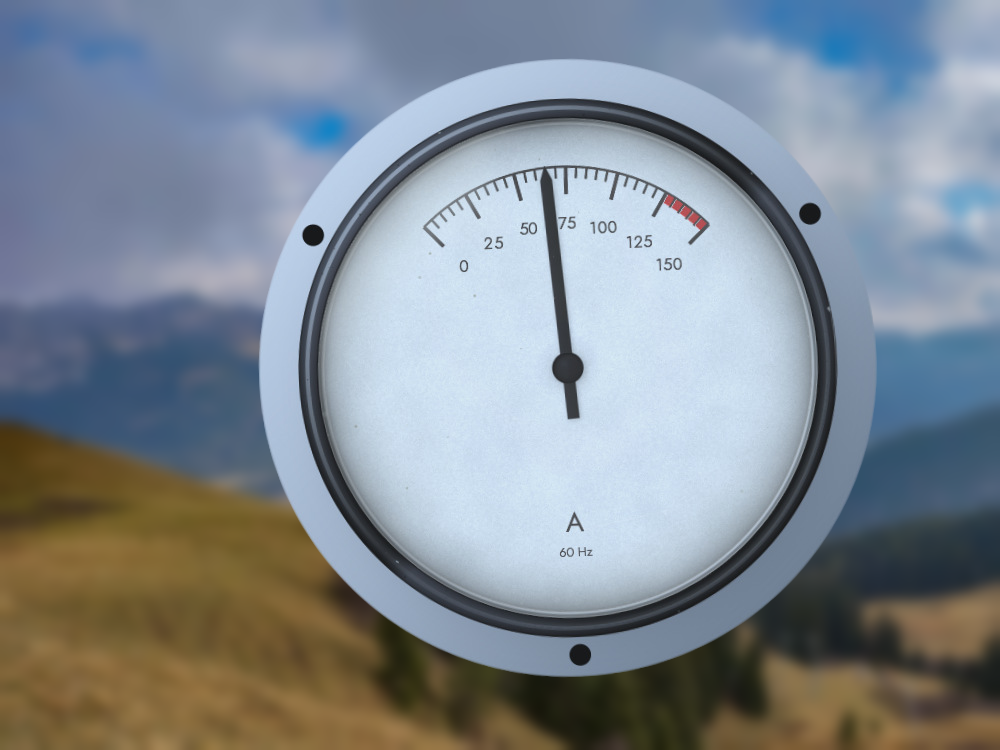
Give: 65 A
